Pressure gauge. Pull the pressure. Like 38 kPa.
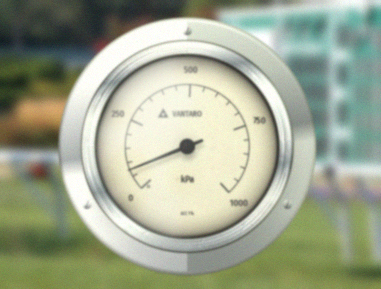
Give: 75 kPa
